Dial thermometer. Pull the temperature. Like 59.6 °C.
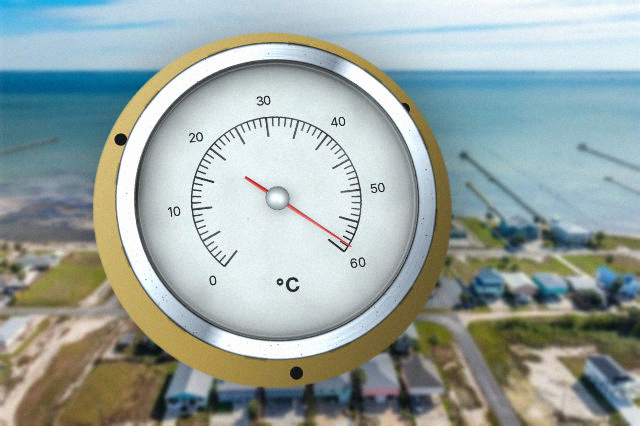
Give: 59 °C
